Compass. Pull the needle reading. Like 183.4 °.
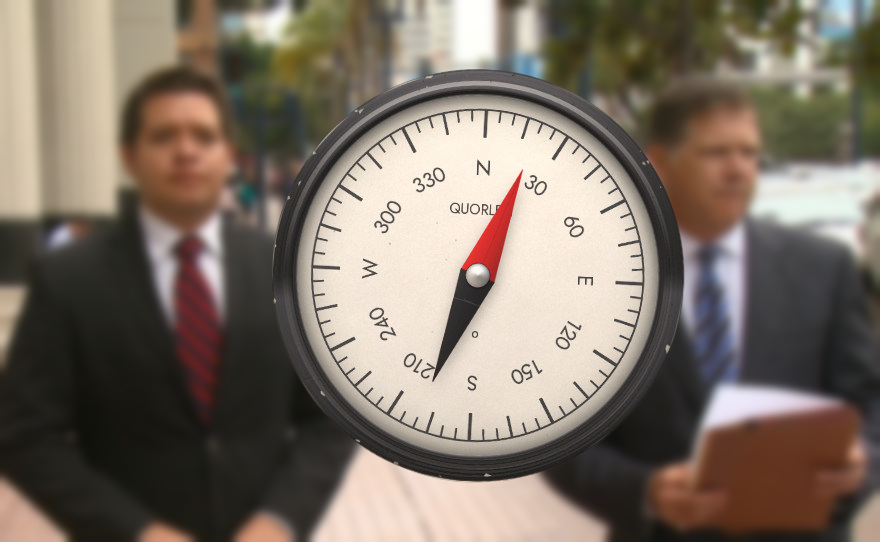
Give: 20 °
